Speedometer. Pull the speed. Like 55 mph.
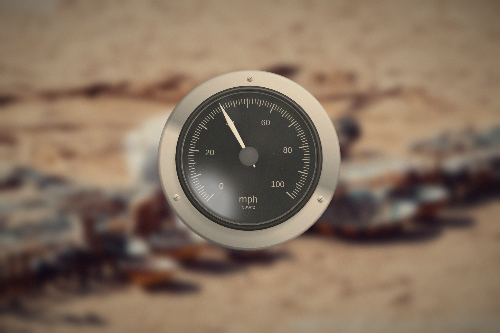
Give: 40 mph
